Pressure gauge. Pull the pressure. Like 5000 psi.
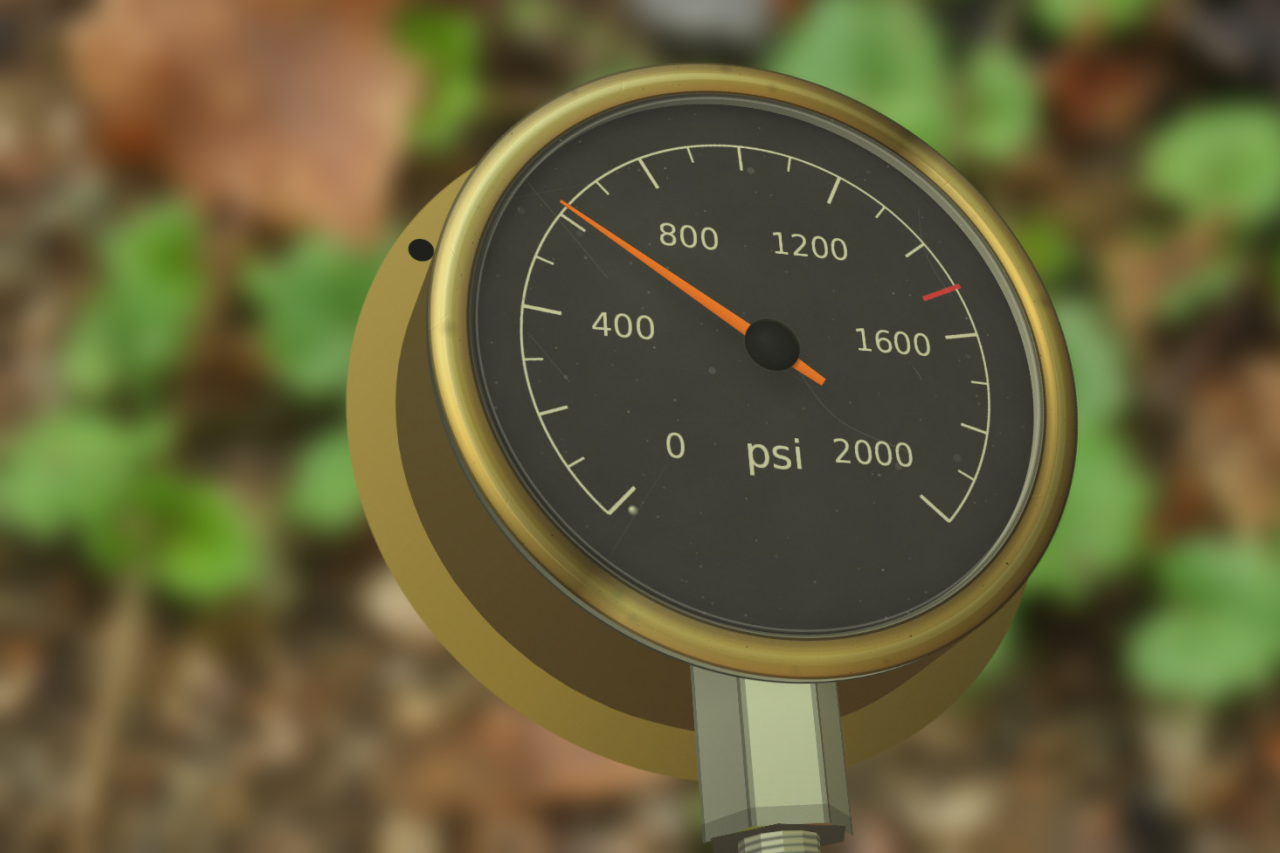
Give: 600 psi
